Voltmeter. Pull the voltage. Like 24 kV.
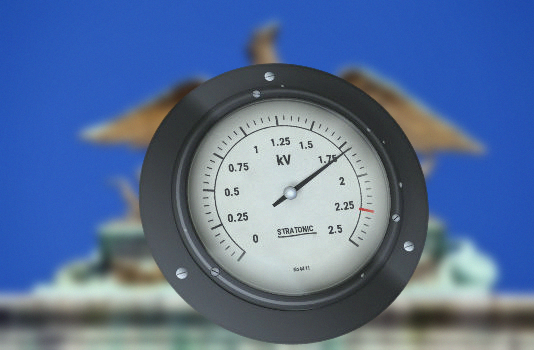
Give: 1.8 kV
